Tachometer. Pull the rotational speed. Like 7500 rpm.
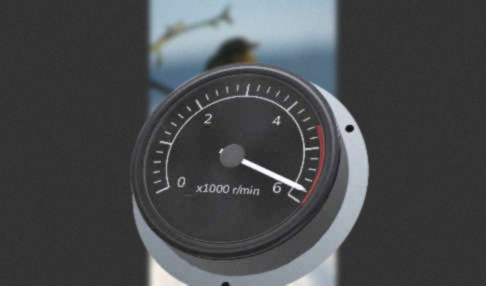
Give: 5800 rpm
